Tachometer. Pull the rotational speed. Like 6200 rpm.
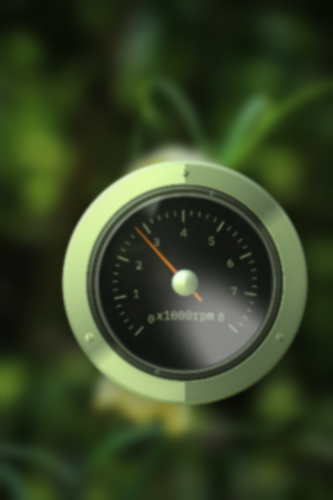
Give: 2800 rpm
